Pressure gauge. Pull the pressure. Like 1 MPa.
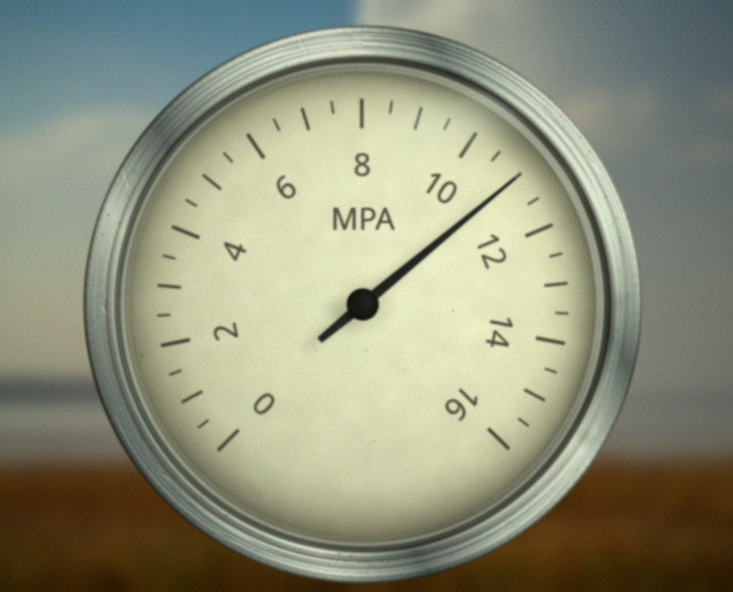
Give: 11 MPa
